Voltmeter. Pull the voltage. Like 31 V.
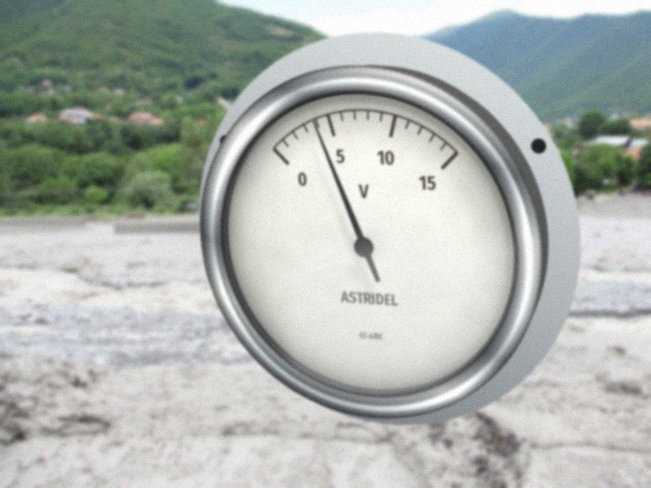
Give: 4 V
